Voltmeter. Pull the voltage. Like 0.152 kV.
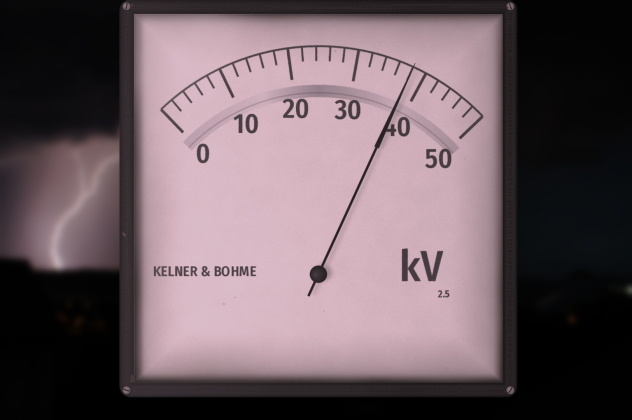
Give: 38 kV
